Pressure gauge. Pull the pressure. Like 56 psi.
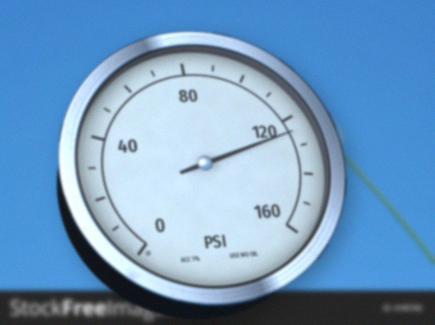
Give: 125 psi
